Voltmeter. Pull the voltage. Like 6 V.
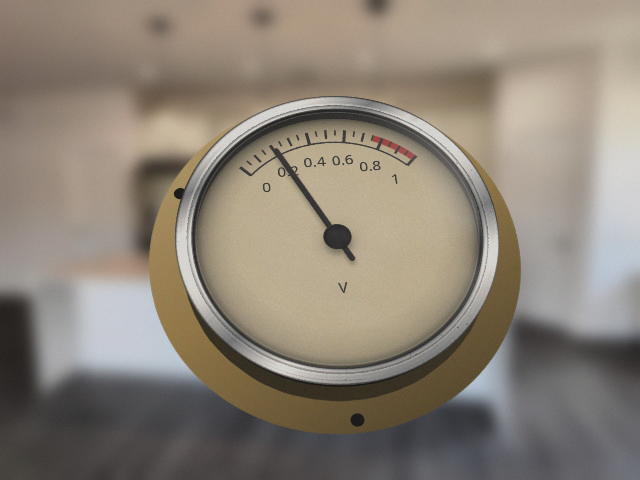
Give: 0.2 V
